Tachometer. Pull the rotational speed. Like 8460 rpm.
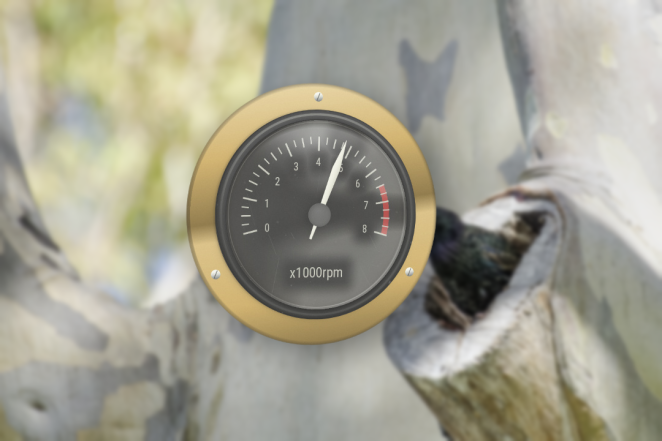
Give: 4750 rpm
